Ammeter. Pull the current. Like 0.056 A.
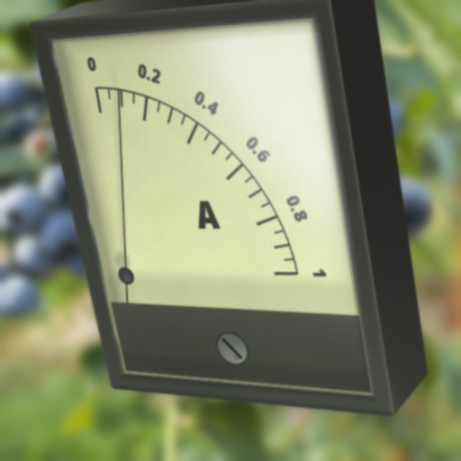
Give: 0.1 A
